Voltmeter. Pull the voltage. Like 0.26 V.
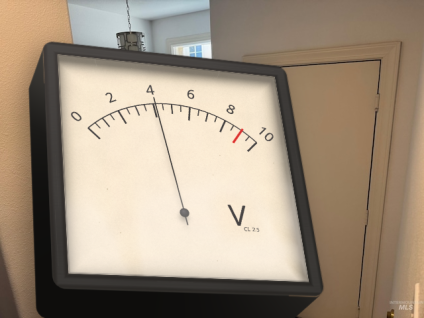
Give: 4 V
